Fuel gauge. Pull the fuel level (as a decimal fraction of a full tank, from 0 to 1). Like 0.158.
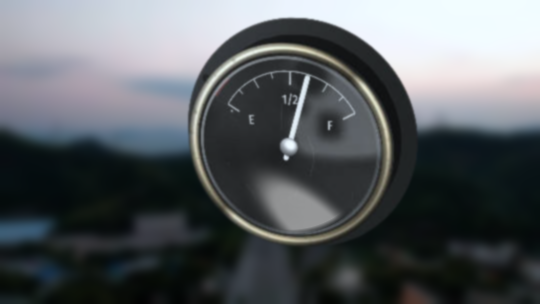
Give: 0.625
